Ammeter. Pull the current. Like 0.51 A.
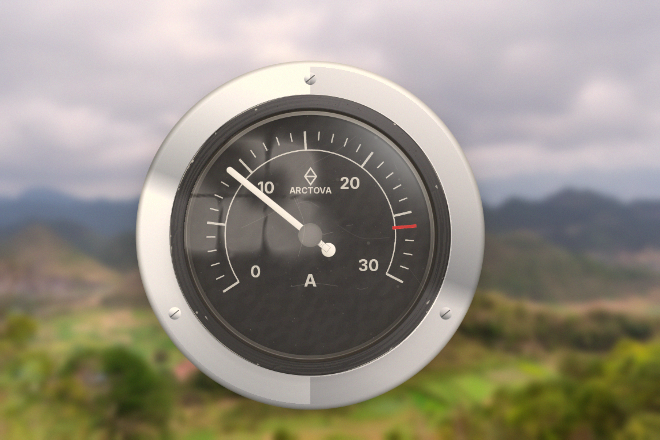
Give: 9 A
